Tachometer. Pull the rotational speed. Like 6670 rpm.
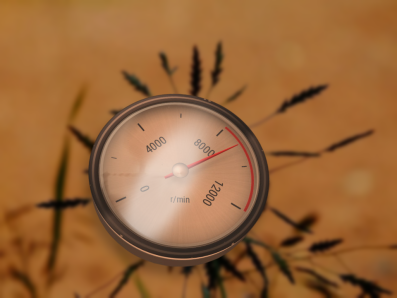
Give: 9000 rpm
